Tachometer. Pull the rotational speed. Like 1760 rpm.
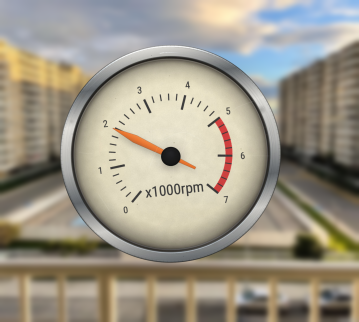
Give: 2000 rpm
